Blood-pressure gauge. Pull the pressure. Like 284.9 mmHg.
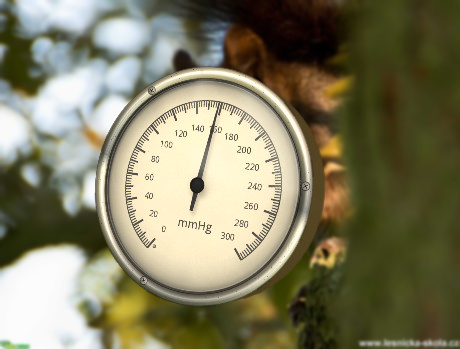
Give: 160 mmHg
